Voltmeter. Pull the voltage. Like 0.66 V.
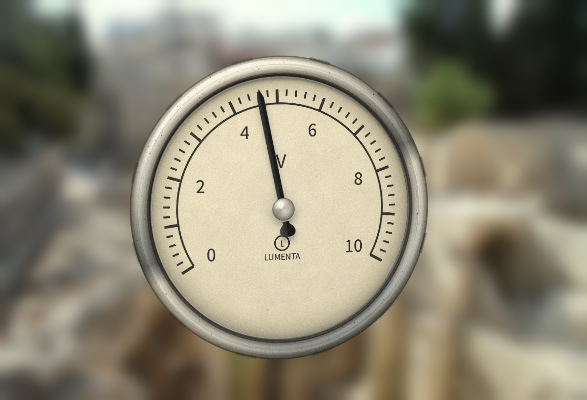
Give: 4.6 V
